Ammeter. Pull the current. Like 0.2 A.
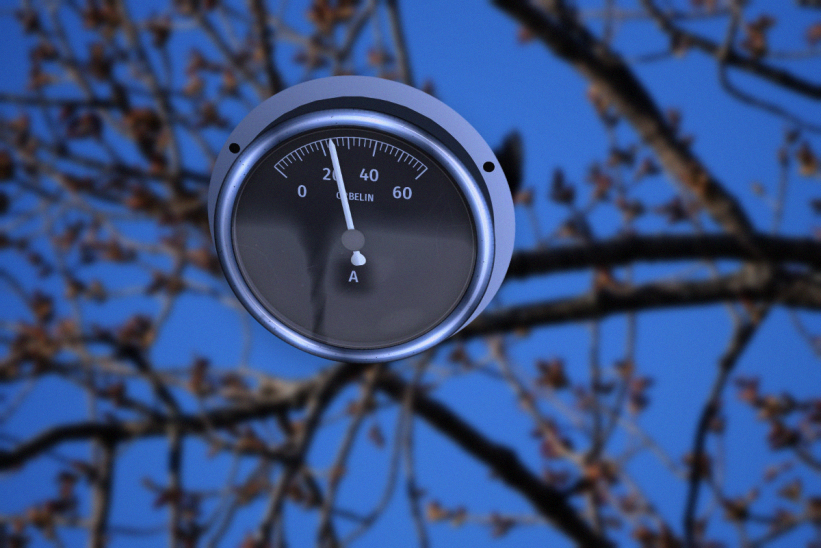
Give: 24 A
